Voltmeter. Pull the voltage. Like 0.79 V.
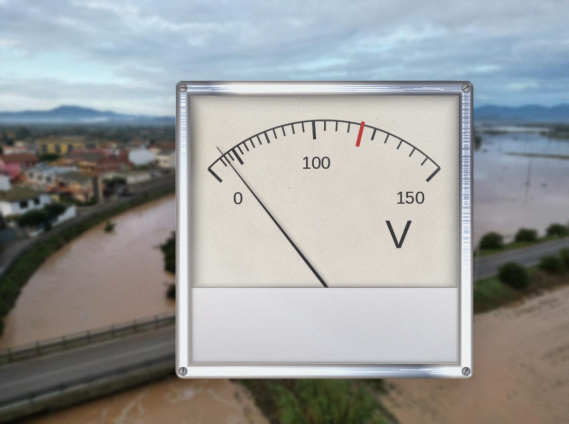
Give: 40 V
